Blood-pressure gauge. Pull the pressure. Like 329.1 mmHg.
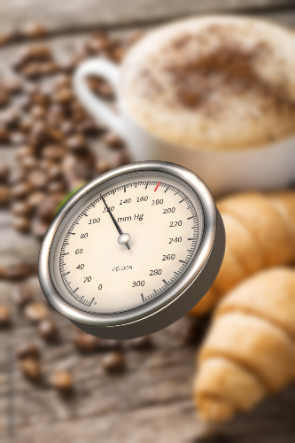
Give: 120 mmHg
